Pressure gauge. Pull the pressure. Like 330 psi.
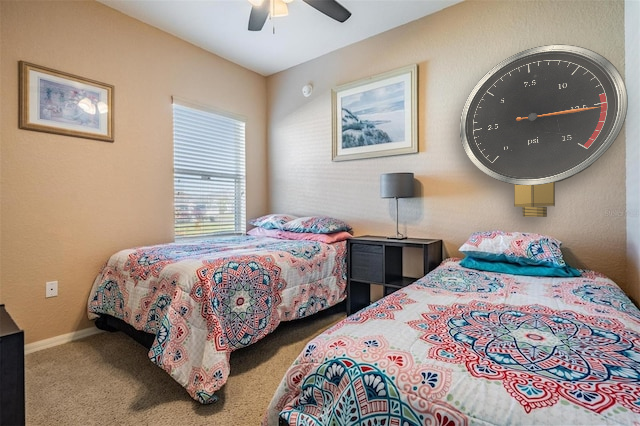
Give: 12.75 psi
